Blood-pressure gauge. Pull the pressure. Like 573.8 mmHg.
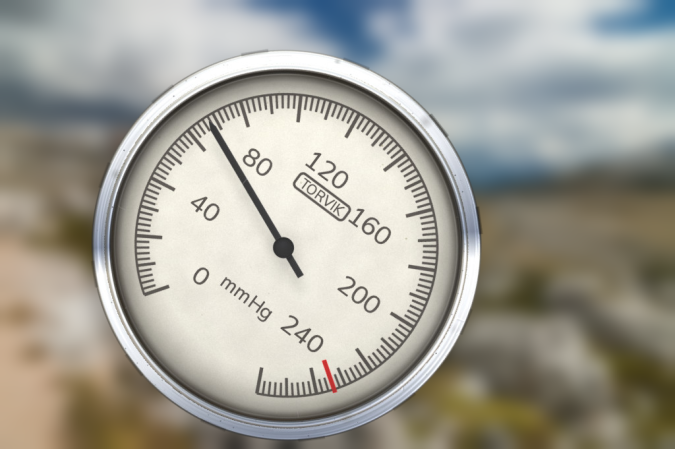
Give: 68 mmHg
